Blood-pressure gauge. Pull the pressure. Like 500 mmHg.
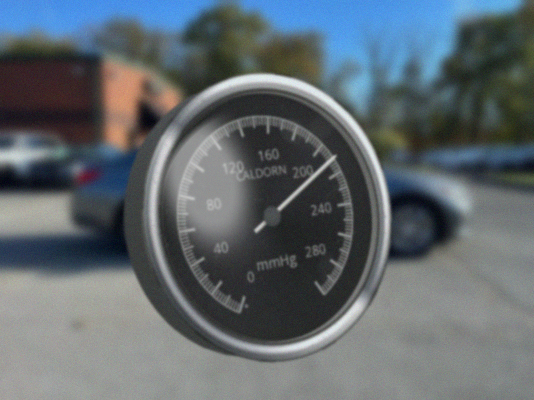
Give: 210 mmHg
